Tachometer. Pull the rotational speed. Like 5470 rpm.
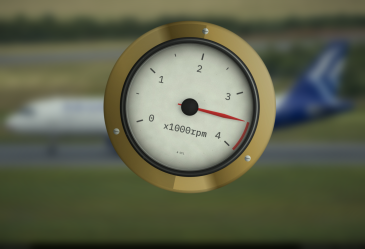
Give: 3500 rpm
